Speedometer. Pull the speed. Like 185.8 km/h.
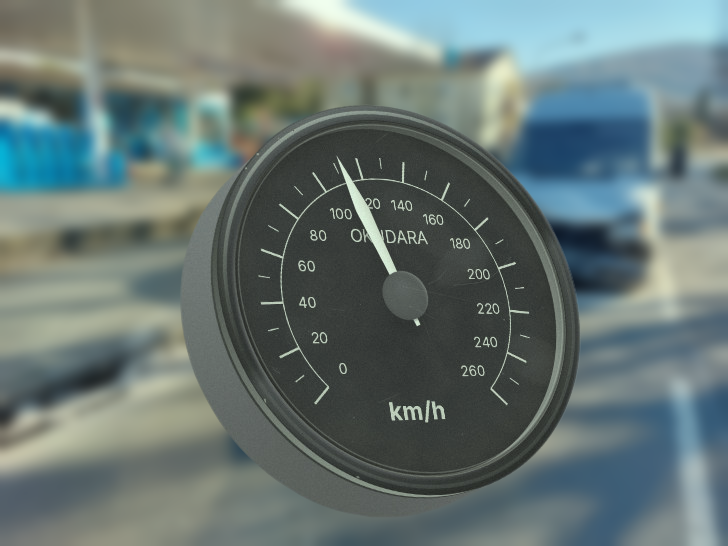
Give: 110 km/h
